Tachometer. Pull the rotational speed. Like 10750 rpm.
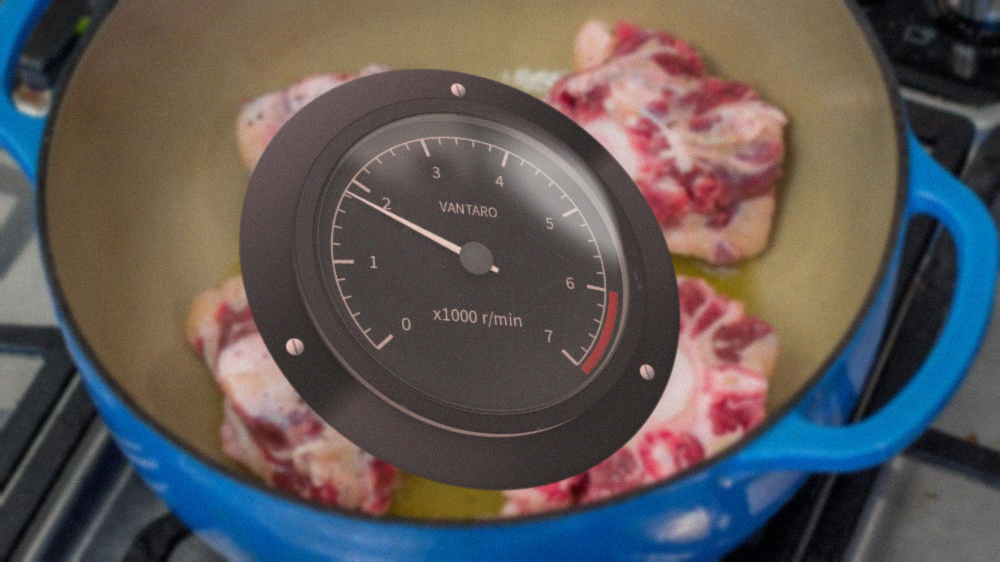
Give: 1800 rpm
